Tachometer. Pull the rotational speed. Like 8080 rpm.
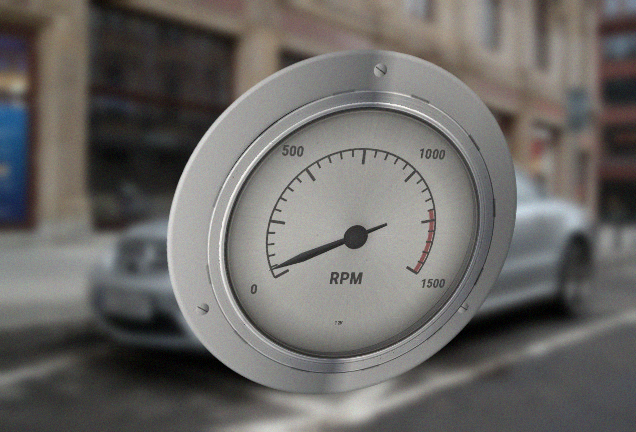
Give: 50 rpm
